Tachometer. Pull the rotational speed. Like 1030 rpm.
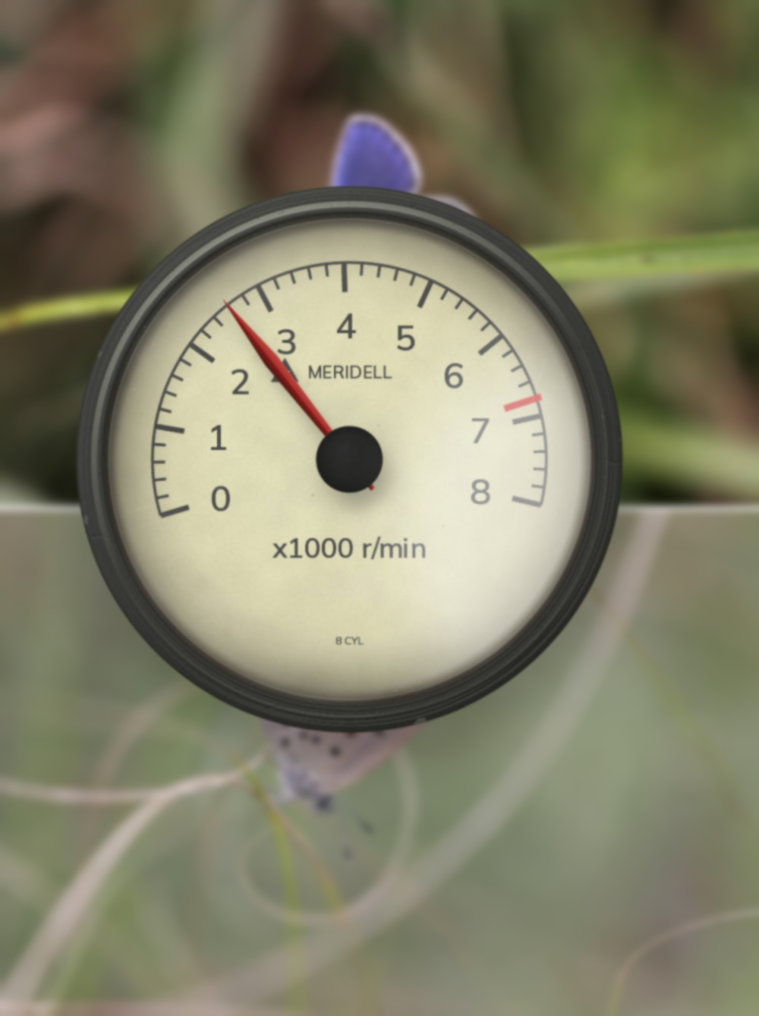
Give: 2600 rpm
